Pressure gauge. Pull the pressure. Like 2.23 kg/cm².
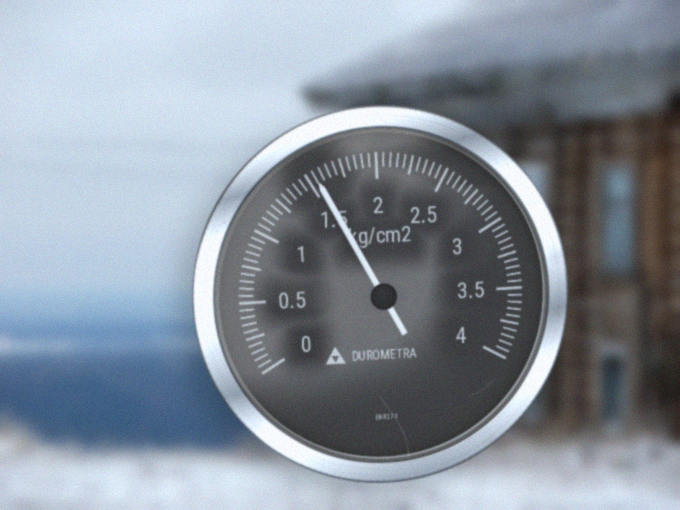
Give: 1.55 kg/cm²
